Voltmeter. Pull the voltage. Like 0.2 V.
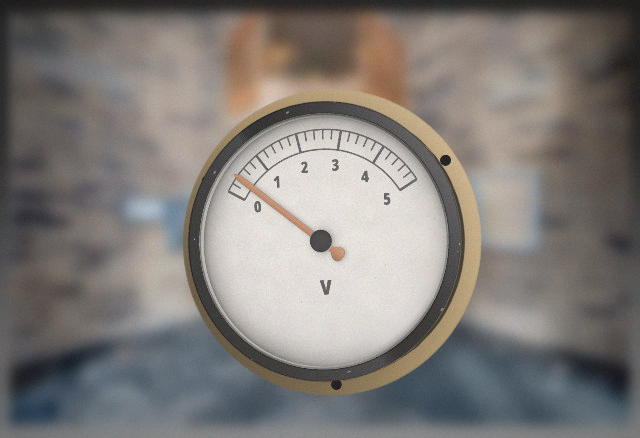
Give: 0.4 V
